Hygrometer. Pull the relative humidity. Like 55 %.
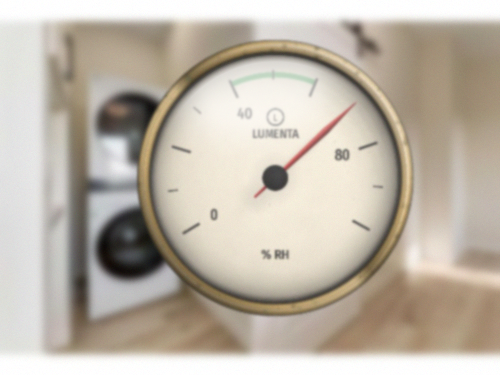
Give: 70 %
